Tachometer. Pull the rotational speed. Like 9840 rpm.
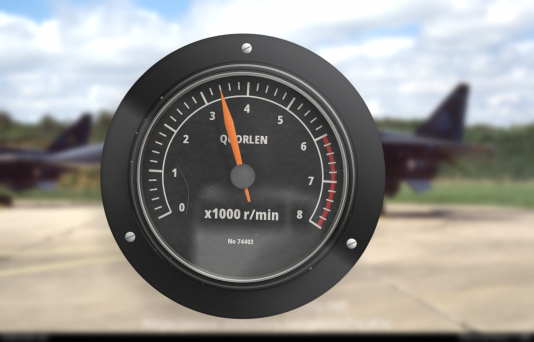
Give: 3400 rpm
